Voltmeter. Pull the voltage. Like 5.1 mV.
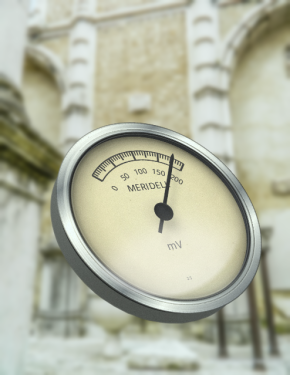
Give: 175 mV
